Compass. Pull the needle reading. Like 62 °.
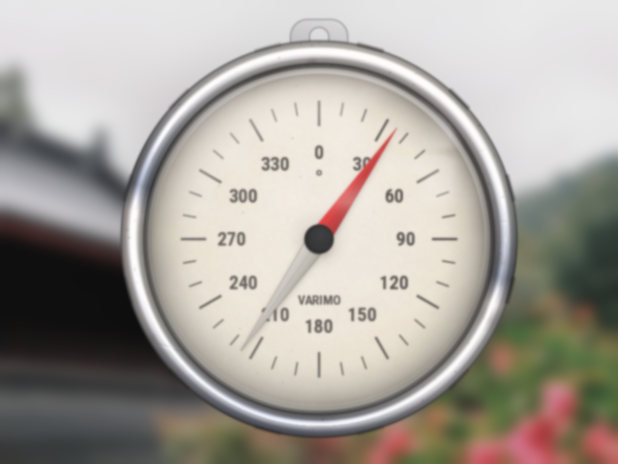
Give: 35 °
